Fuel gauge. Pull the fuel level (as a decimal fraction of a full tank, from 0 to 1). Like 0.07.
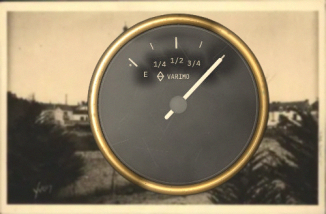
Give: 1
